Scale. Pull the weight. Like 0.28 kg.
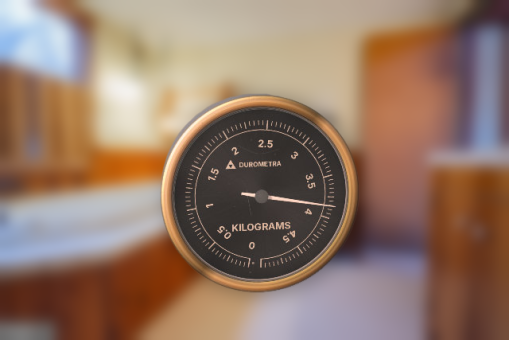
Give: 3.85 kg
